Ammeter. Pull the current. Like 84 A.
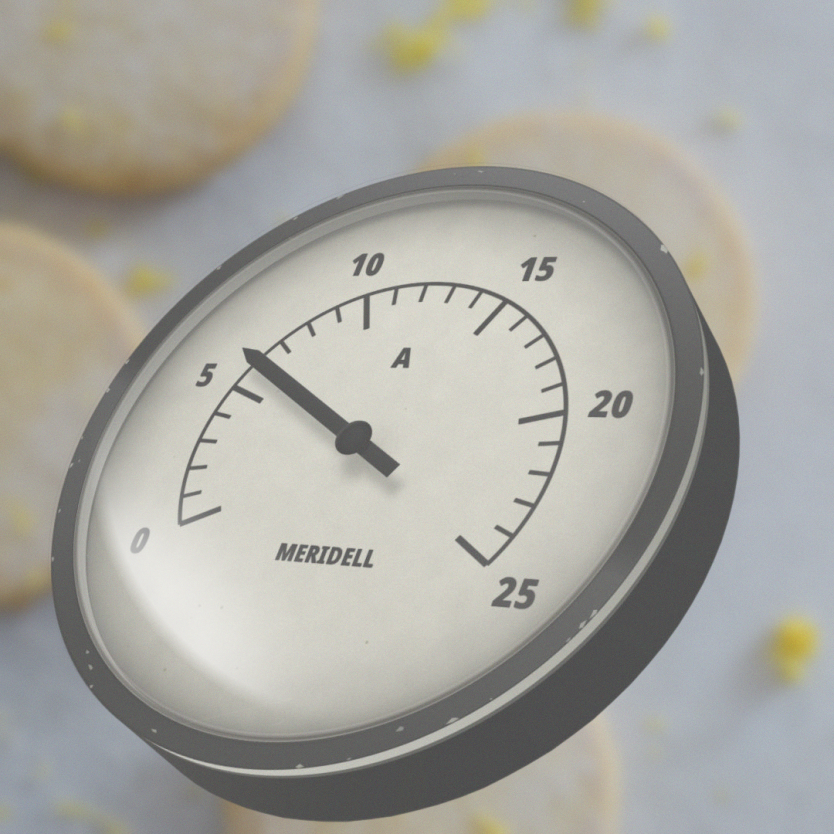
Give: 6 A
